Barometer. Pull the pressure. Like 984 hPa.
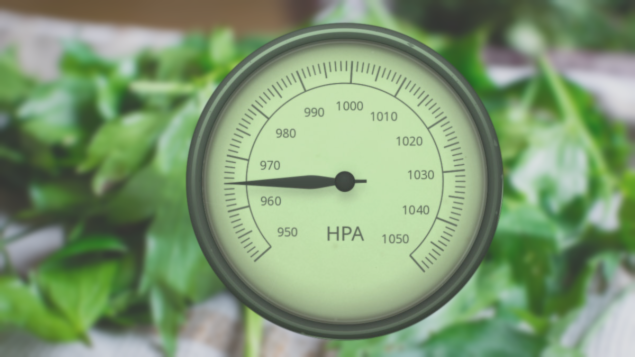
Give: 965 hPa
